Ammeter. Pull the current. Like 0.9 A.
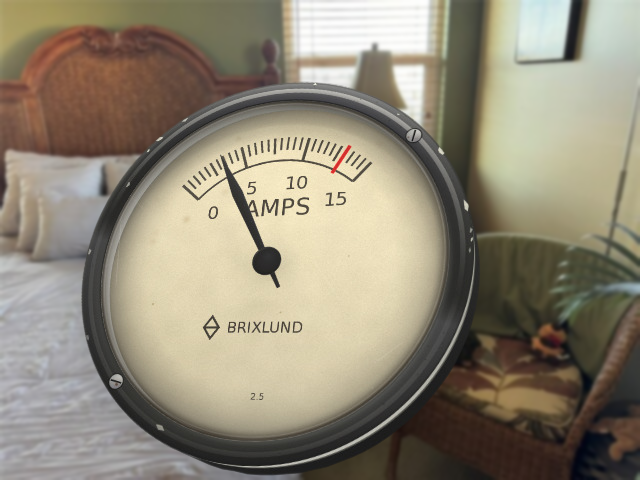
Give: 3.5 A
